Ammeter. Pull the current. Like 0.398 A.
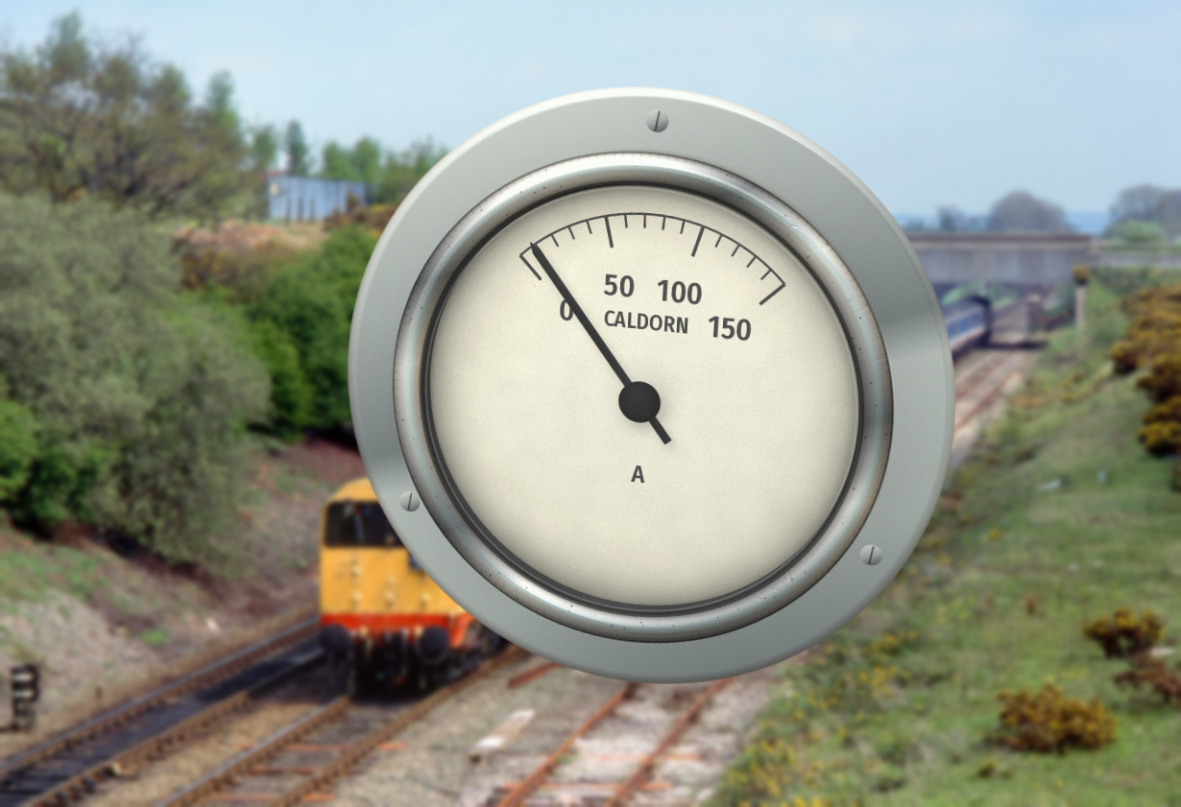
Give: 10 A
